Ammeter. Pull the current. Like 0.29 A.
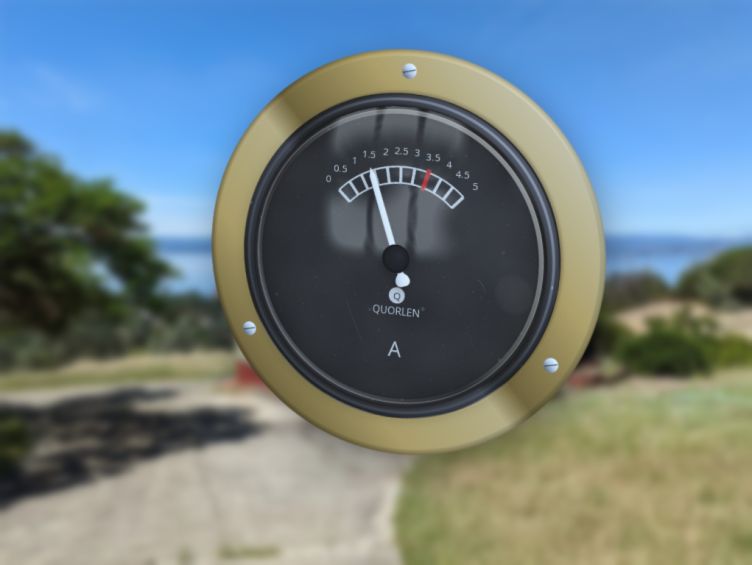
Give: 1.5 A
